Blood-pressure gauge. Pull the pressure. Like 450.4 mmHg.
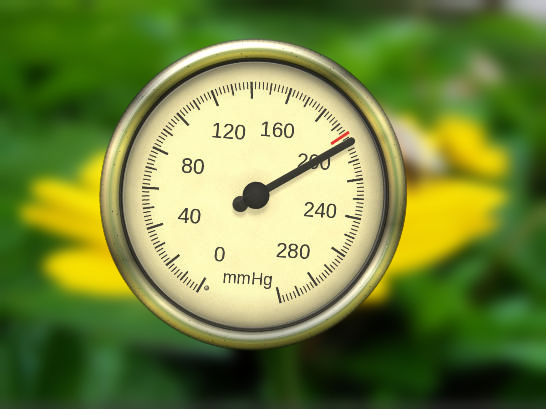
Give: 200 mmHg
